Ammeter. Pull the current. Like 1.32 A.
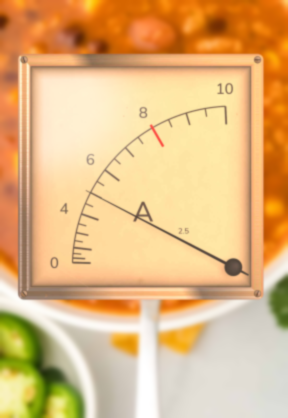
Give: 5 A
